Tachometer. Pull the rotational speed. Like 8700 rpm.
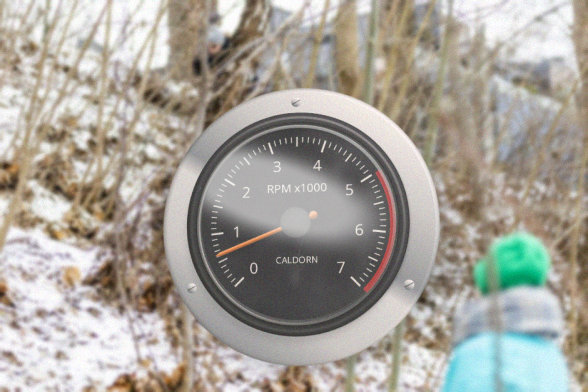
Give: 600 rpm
